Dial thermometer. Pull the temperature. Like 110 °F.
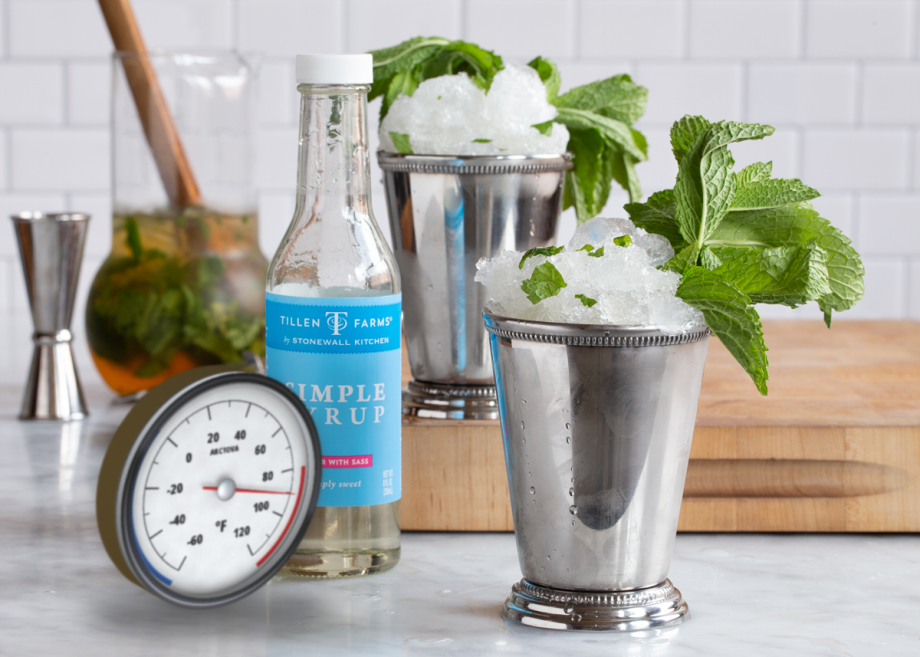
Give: 90 °F
